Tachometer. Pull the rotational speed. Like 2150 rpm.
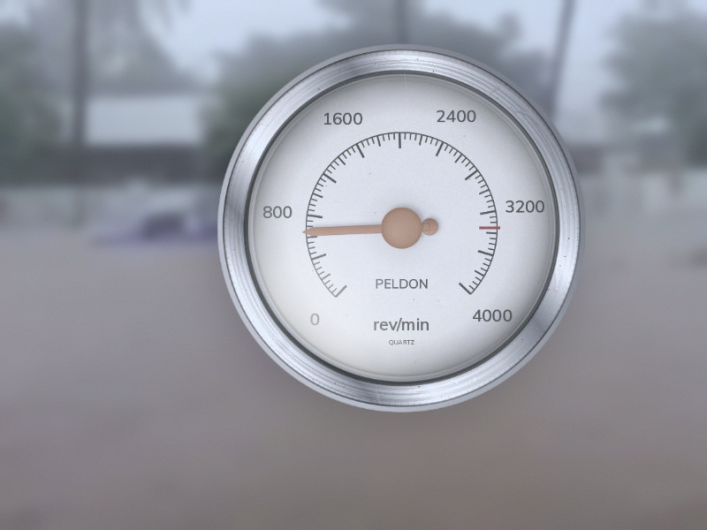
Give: 650 rpm
